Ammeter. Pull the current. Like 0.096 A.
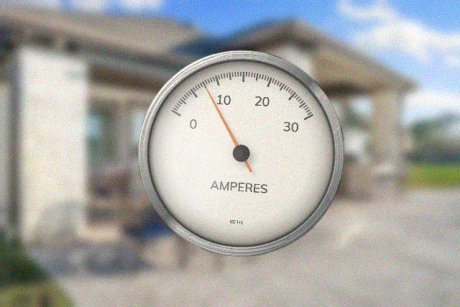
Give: 7.5 A
